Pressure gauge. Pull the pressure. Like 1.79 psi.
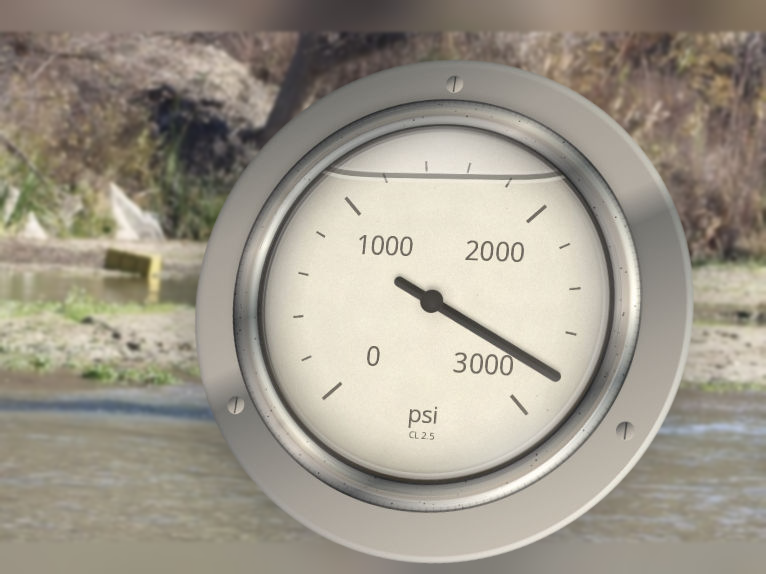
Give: 2800 psi
